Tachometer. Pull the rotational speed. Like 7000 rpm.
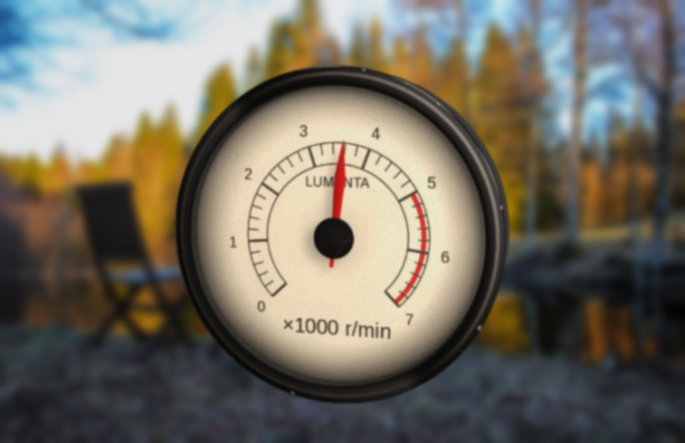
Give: 3600 rpm
